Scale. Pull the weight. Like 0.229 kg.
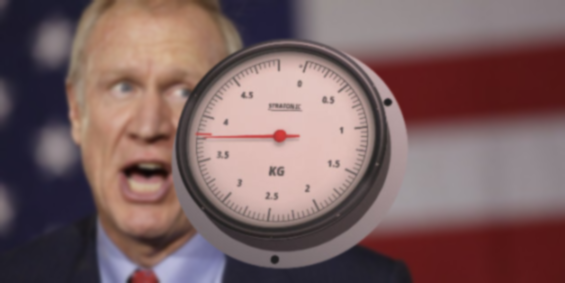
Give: 3.75 kg
